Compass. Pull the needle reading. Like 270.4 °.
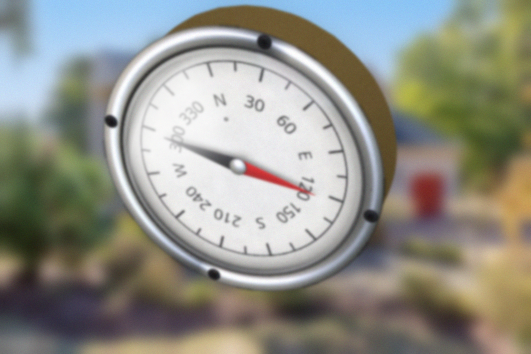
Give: 120 °
